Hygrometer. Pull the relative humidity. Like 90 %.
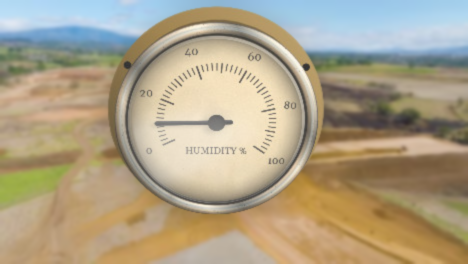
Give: 10 %
